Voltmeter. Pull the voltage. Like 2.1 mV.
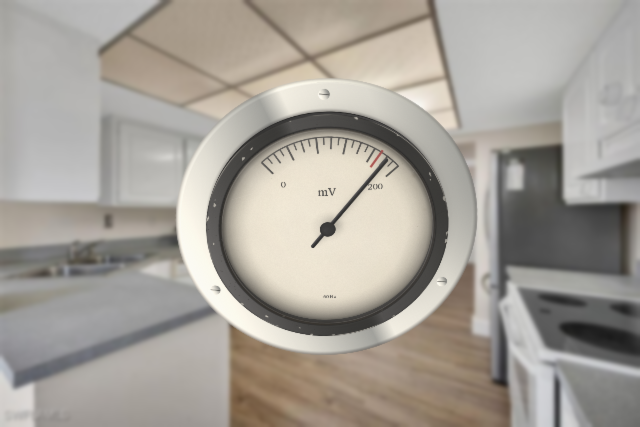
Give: 180 mV
